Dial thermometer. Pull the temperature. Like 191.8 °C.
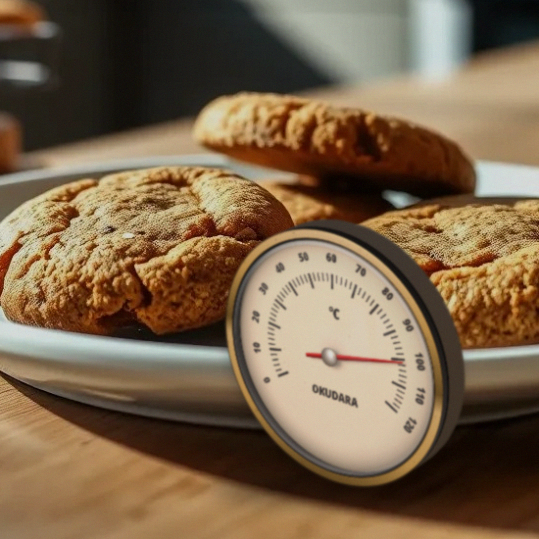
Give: 100 °C
